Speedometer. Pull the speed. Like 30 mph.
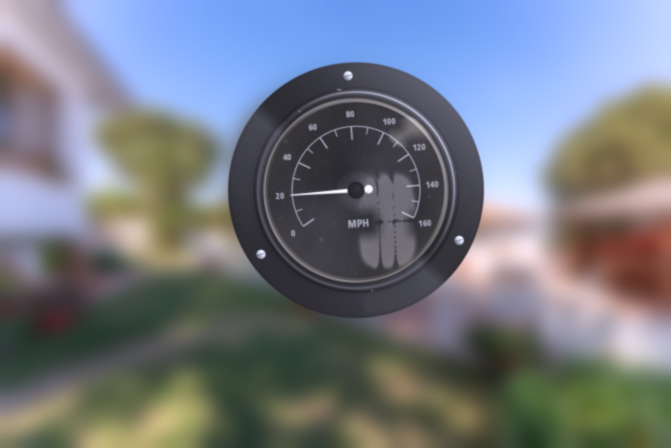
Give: 20 mph
